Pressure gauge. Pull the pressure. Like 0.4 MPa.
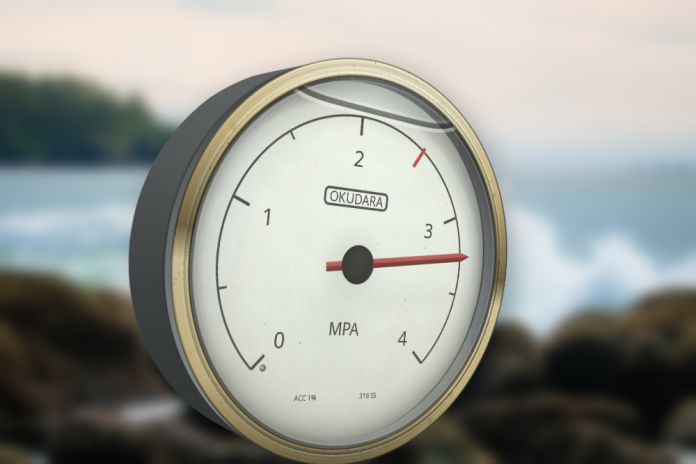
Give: 3.25 MPa
